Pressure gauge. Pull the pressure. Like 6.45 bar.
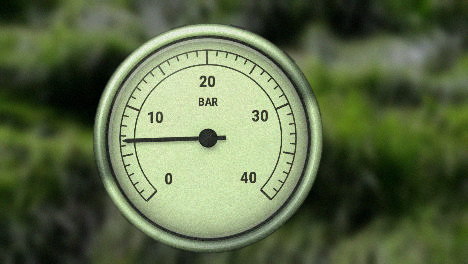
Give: 6.5 bar
